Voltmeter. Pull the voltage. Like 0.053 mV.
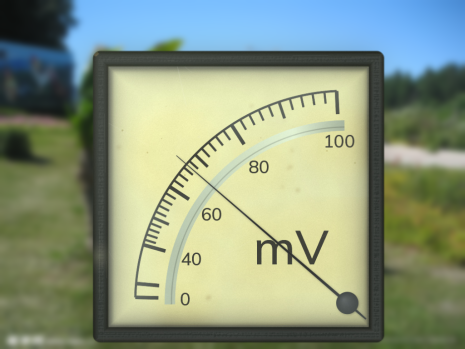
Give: 67 mV
